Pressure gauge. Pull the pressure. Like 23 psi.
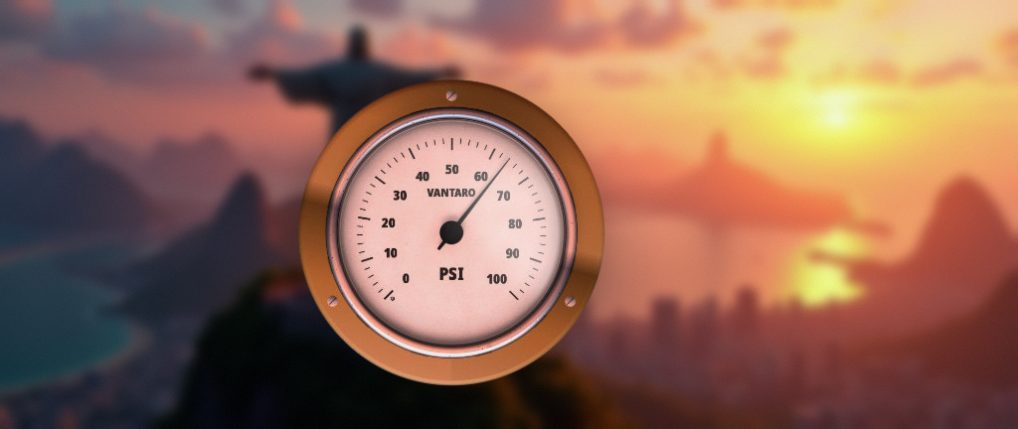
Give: 64 psi
